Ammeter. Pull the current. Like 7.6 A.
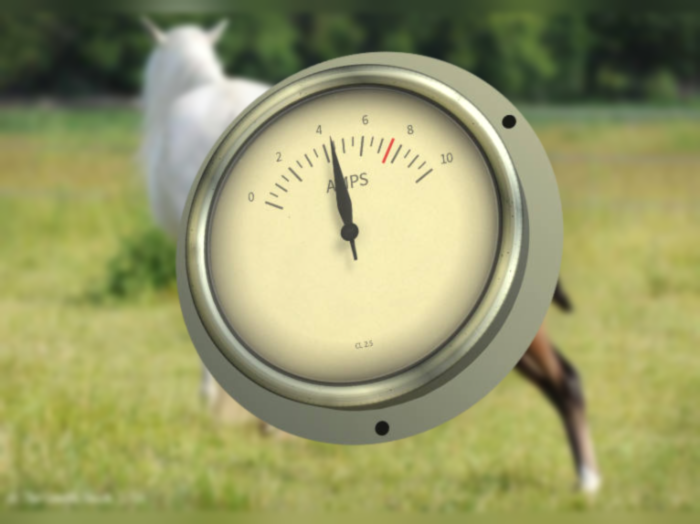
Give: 4.5 A
